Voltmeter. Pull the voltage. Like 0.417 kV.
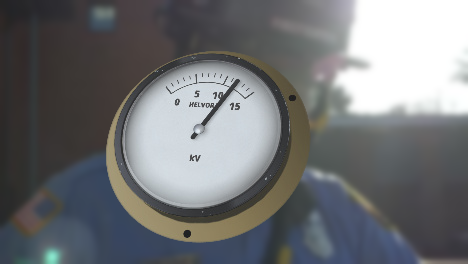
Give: 12 kV
